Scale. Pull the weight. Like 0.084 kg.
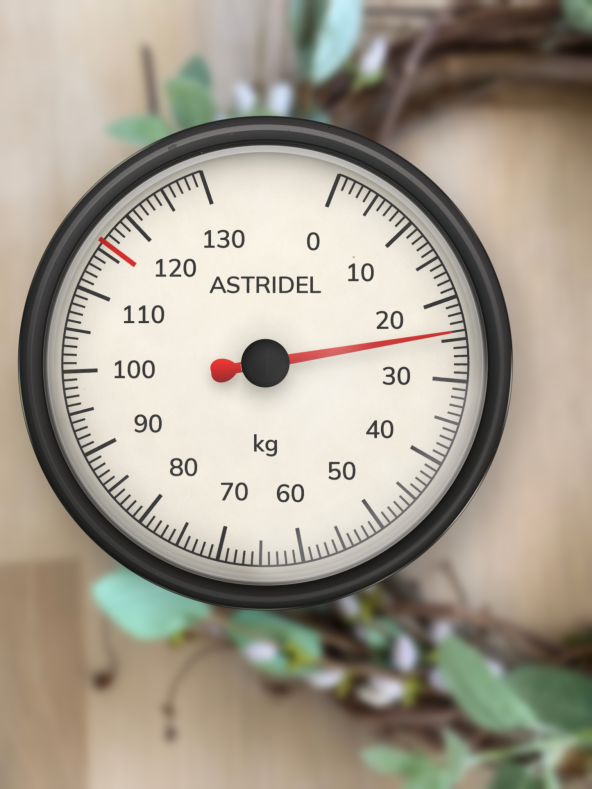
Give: 24 kg
